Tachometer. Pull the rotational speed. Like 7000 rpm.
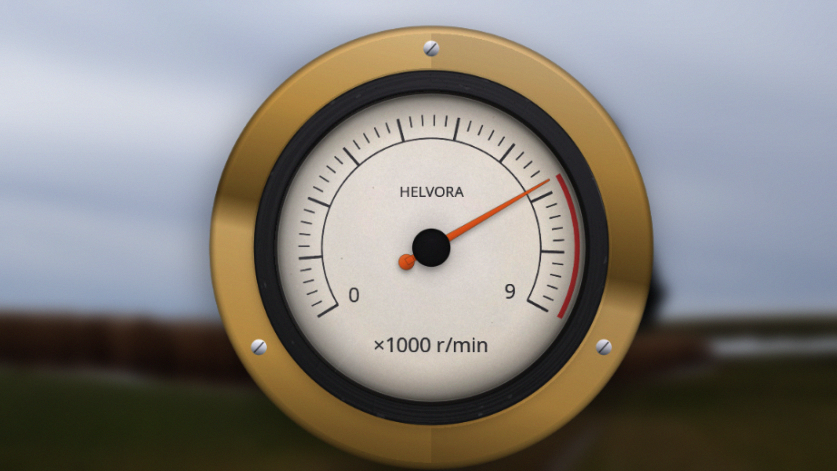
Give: 6800 rpm
